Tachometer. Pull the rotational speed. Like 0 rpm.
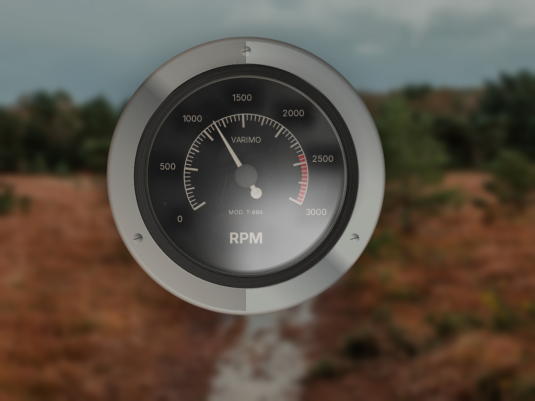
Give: 1150 rpm
